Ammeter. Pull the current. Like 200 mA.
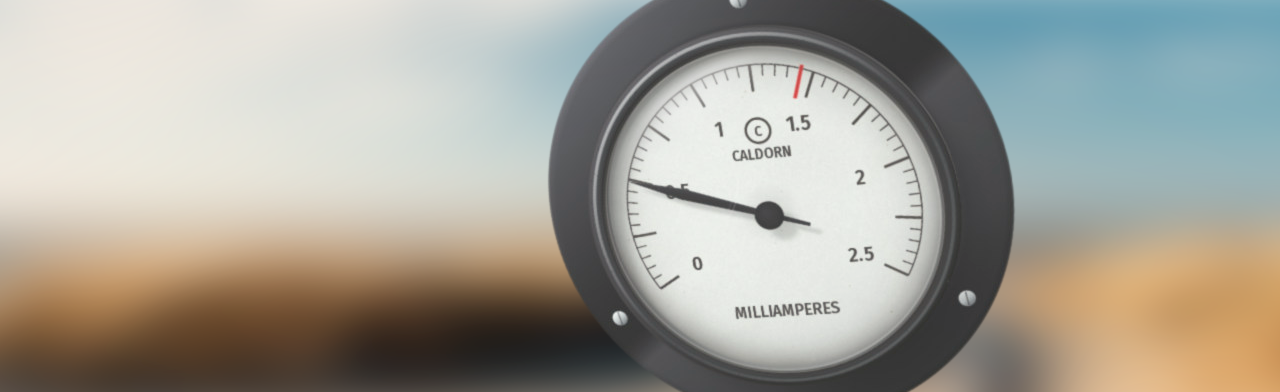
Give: 0.5 mA
